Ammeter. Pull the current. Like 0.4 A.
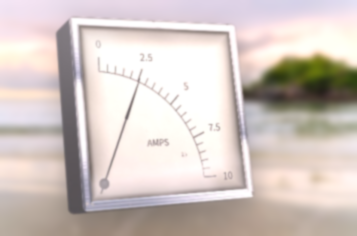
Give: 2.5 A
